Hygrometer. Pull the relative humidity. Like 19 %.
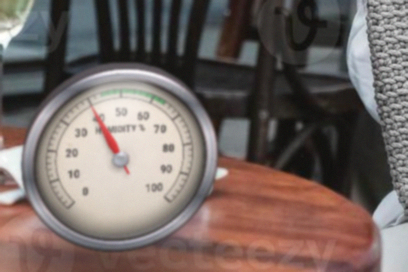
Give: 40 %
